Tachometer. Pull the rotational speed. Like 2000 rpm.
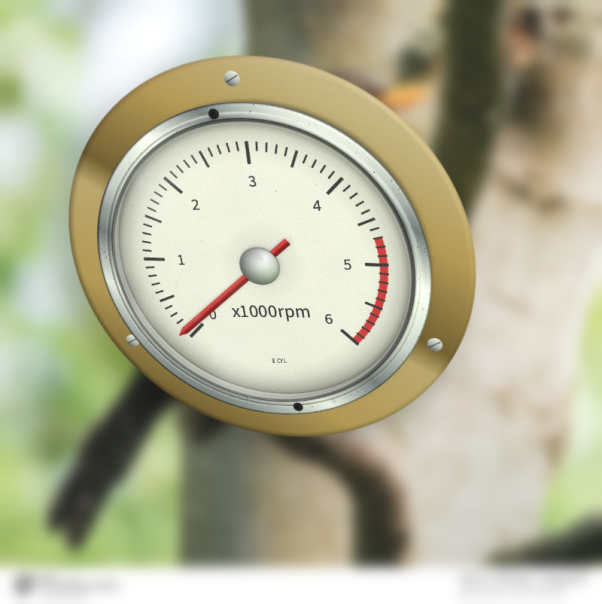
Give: 100 rpm
